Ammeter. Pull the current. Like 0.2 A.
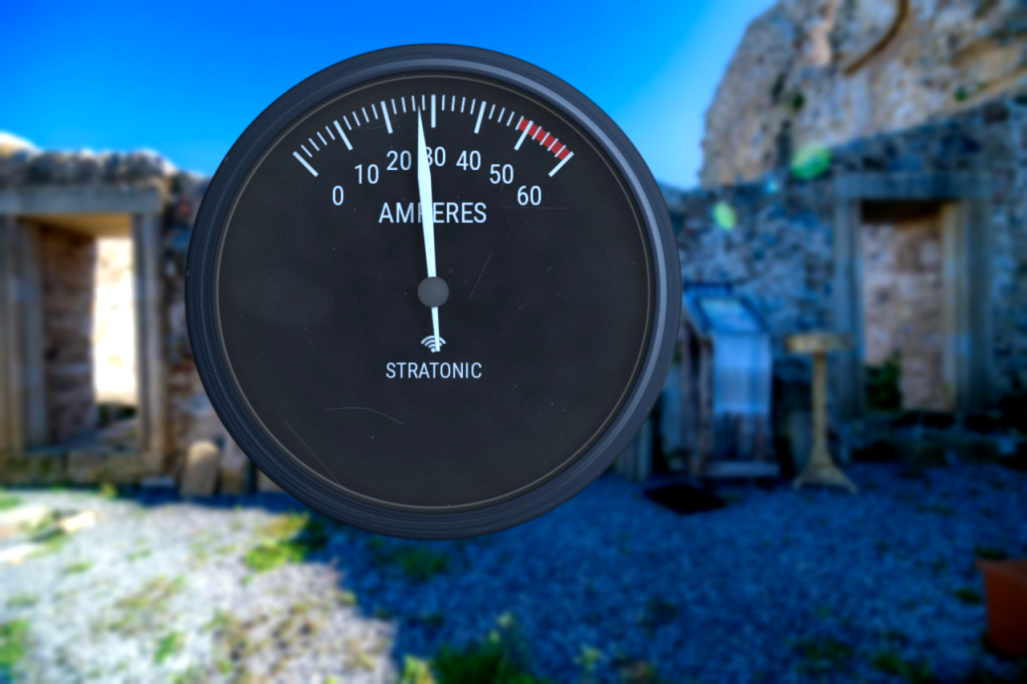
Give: 27 A
